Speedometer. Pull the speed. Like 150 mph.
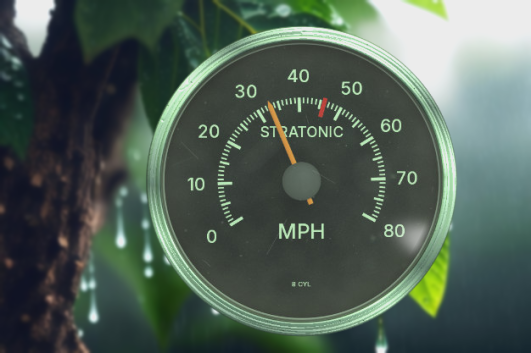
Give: 33 mph
